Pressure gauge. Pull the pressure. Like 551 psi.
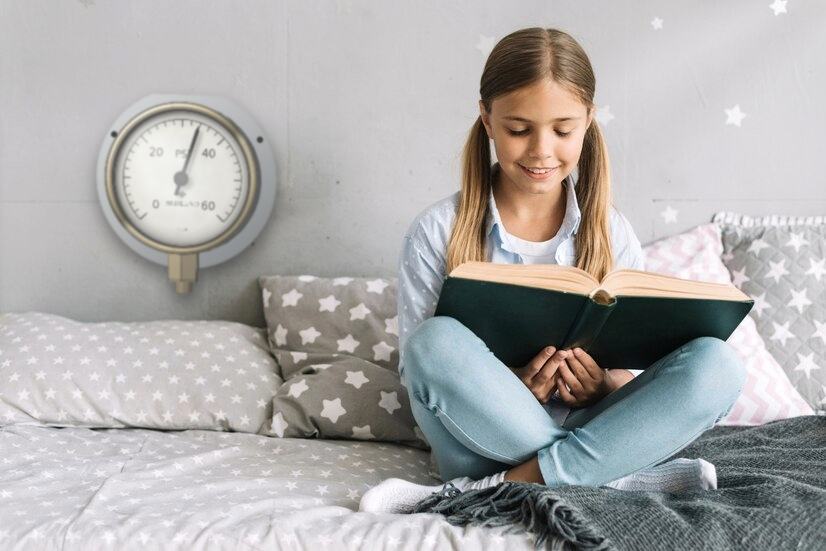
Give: 34 psi
